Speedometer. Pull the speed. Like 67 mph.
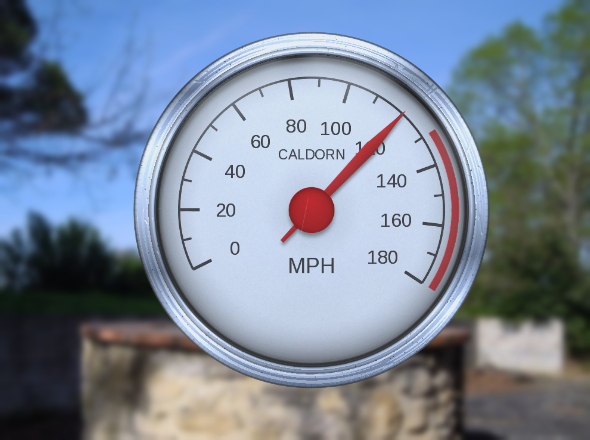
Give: 120 mph
